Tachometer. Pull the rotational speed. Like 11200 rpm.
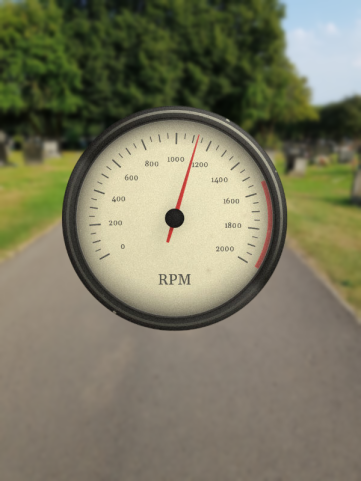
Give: 1125 rpm
